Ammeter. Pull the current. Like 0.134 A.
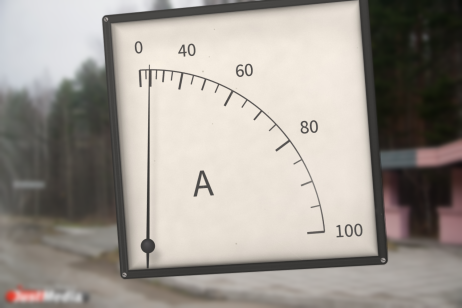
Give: 20 A
